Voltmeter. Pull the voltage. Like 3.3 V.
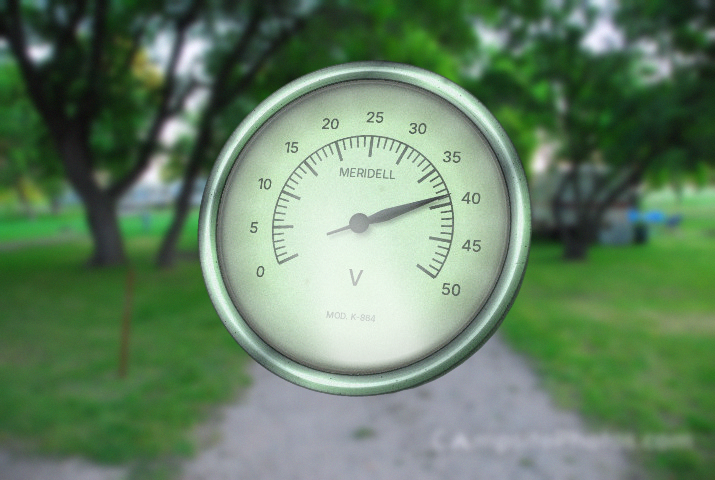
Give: 39 V
